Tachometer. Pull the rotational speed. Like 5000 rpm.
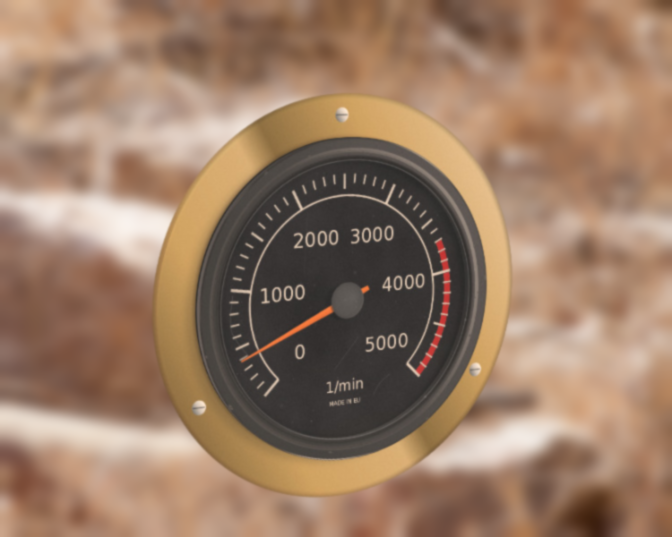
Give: 400 rpm
